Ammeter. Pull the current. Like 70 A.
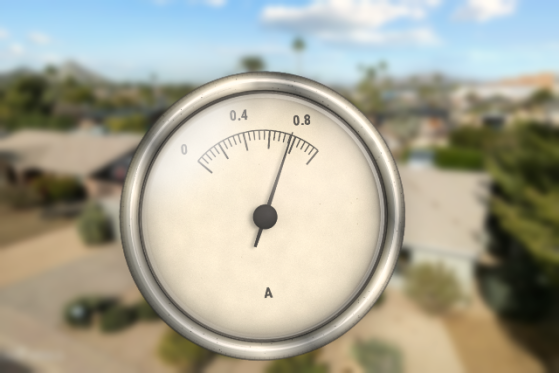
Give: 0.76 A
